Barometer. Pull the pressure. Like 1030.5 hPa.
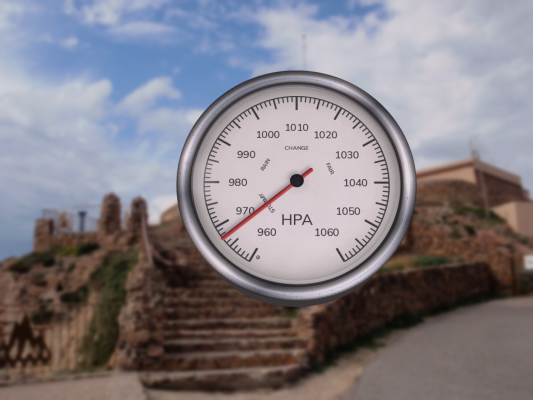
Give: 967 hPa
